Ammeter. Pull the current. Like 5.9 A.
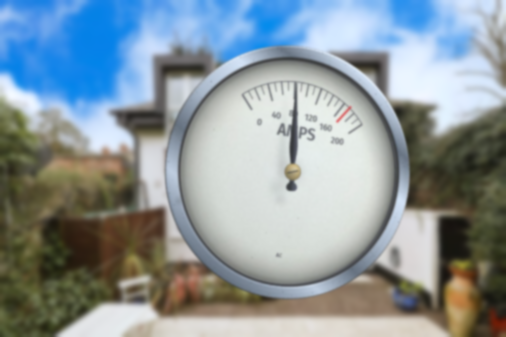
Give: 80 A
